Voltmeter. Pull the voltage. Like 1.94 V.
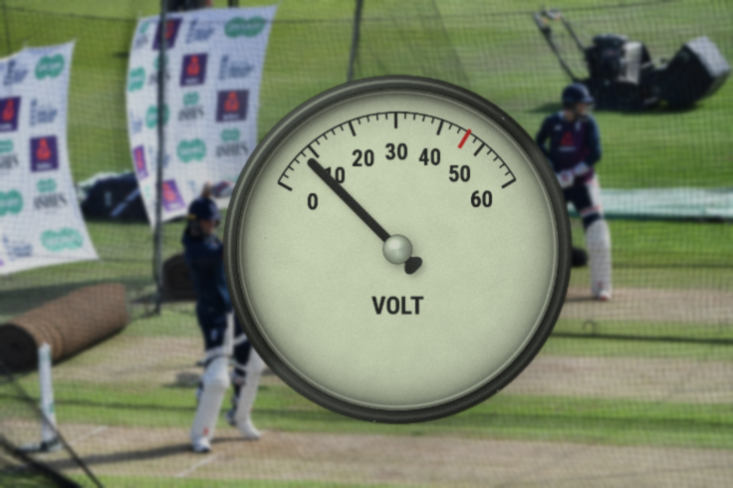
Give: 8 V
